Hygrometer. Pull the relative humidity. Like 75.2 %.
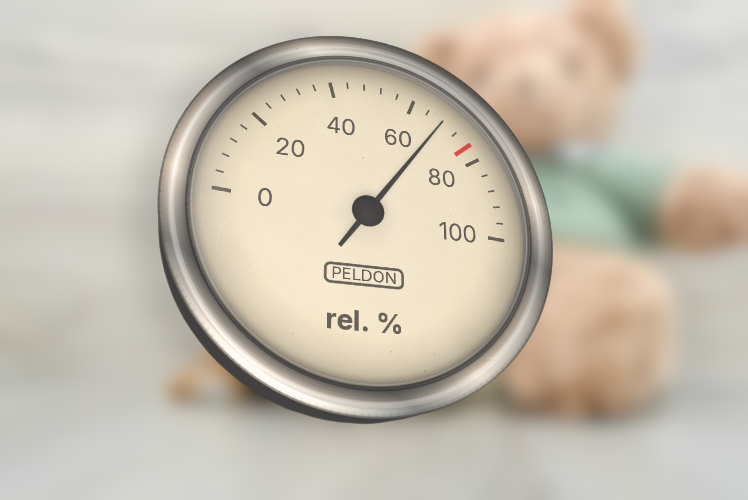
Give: 68 %
